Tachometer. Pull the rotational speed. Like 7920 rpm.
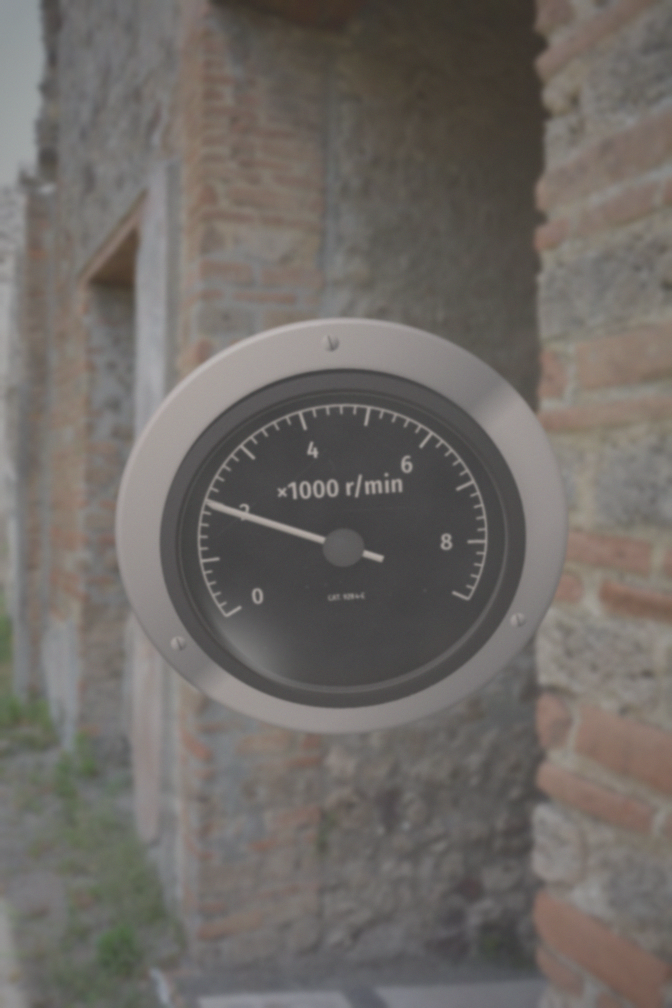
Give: 2000 rpm
